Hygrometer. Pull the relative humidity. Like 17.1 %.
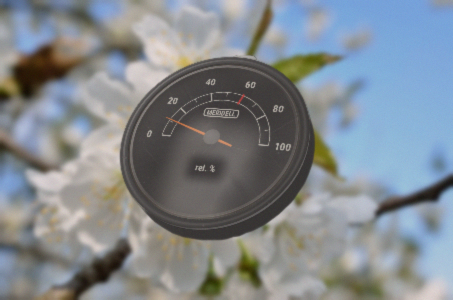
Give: 10 %
